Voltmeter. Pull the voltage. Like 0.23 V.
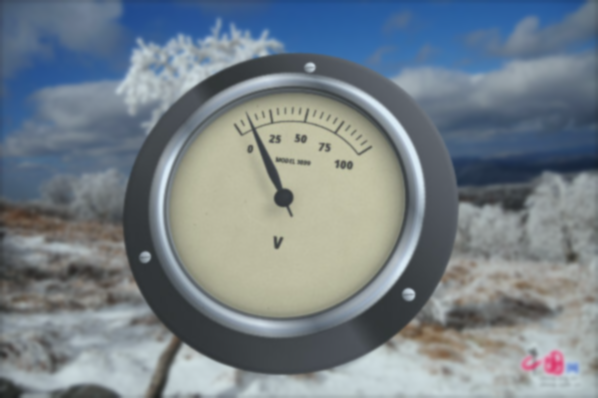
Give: 10 V
